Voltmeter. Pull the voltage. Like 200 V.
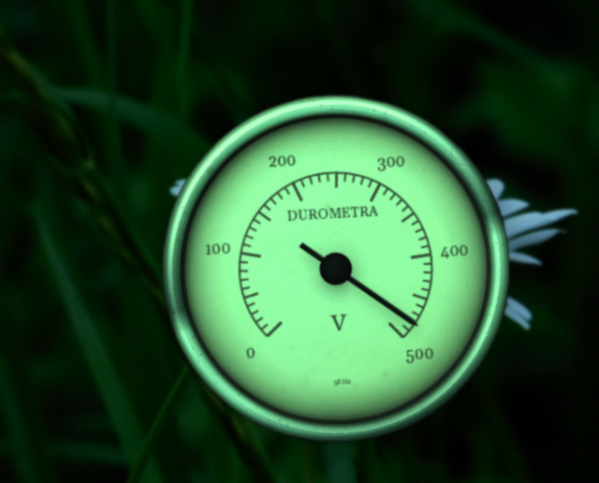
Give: 480 V
